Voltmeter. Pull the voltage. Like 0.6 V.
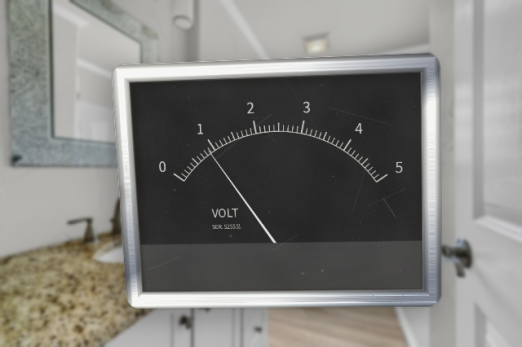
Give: 0.9 V
